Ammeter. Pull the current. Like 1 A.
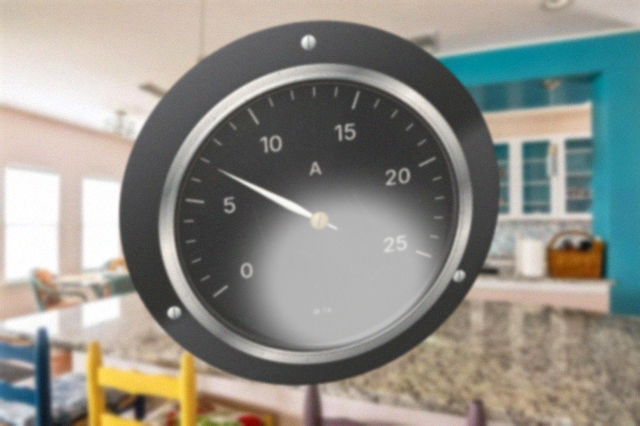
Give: 7 A
